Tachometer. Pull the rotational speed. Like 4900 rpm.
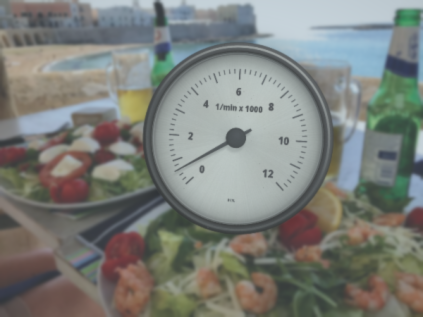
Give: 600 rpm
